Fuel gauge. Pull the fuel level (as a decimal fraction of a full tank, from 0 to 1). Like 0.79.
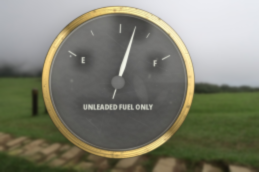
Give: 0.625
